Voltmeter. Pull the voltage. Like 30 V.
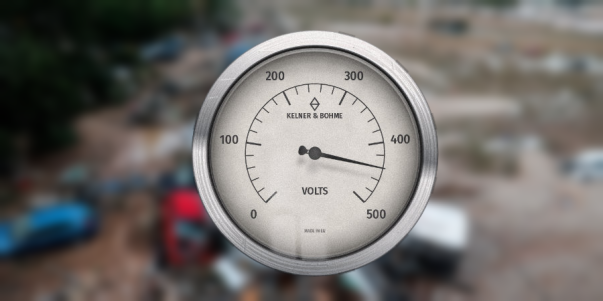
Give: 440 V
